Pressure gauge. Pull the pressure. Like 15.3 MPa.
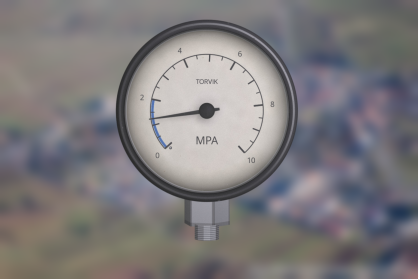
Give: 1.25 MPa
